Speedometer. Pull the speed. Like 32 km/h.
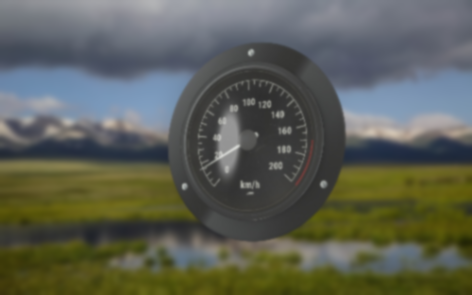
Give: 15 km/h
